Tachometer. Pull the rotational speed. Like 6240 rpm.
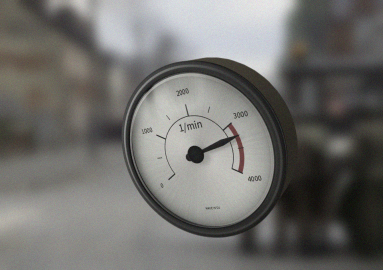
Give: 3250 rpm
